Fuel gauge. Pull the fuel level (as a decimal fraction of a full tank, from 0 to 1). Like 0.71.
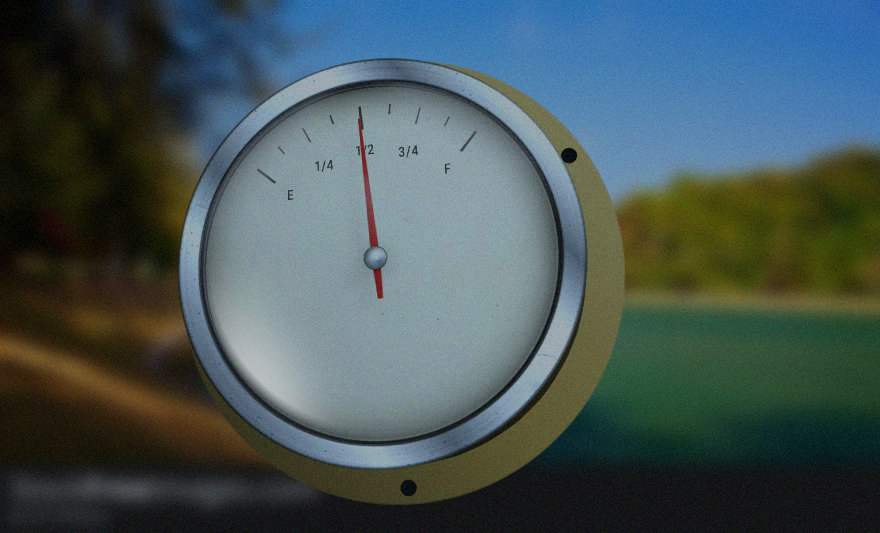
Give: 0.5
